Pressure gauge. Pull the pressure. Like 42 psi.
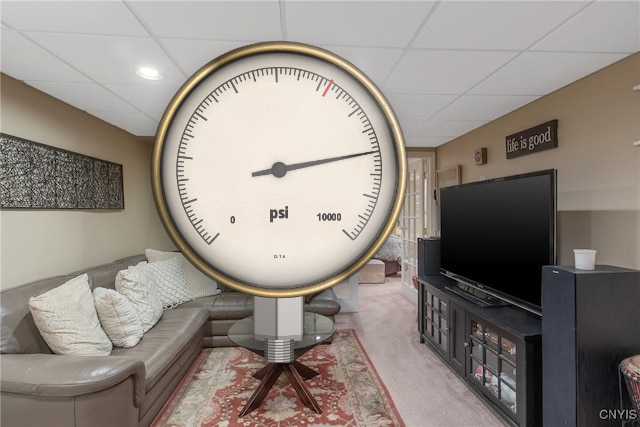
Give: 8000 psi
